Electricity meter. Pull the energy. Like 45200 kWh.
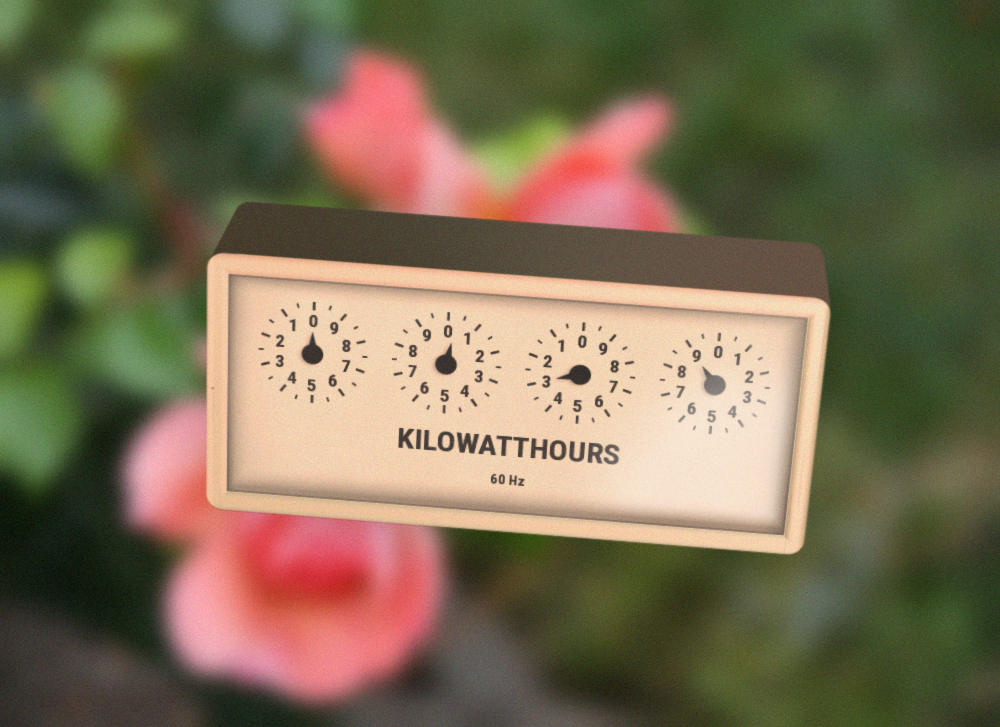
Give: 29 kWh
